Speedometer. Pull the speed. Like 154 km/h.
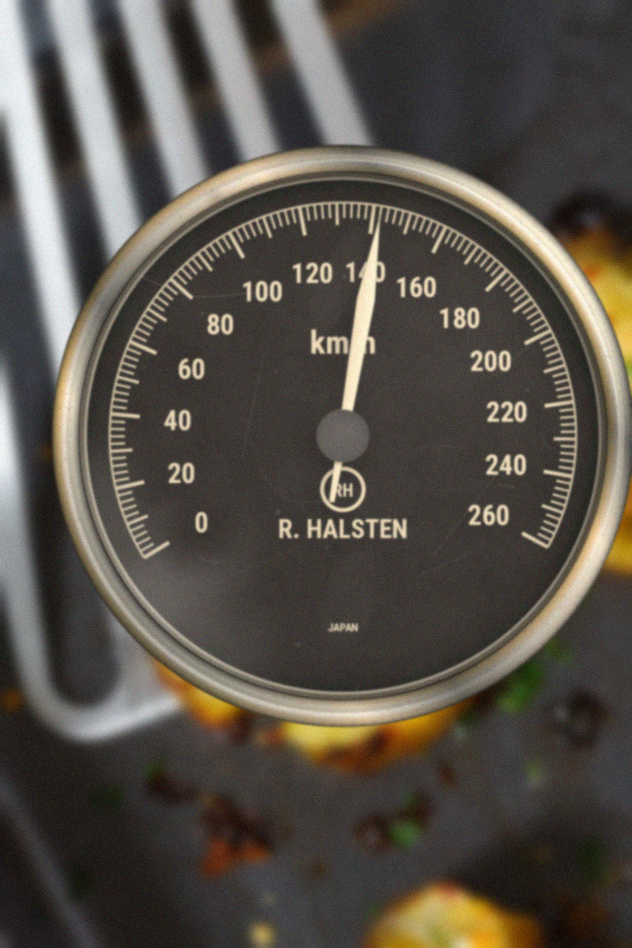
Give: 142 km/h
